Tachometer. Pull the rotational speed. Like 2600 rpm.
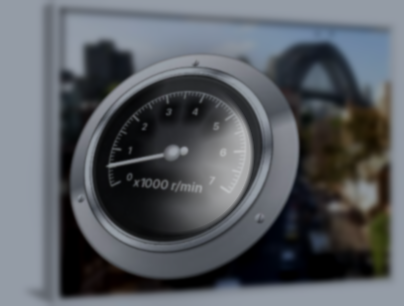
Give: 500 rpm
